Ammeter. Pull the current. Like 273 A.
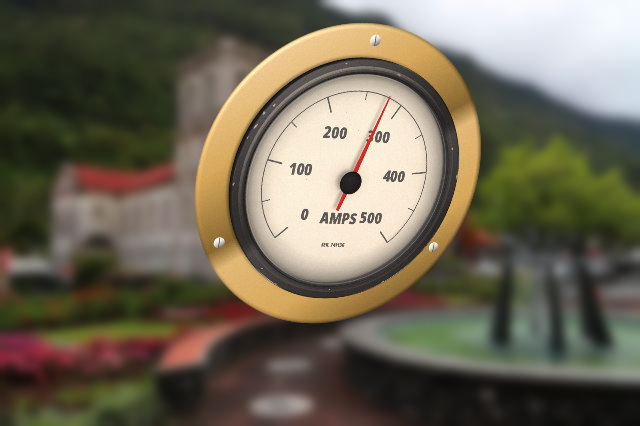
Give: 275 A
